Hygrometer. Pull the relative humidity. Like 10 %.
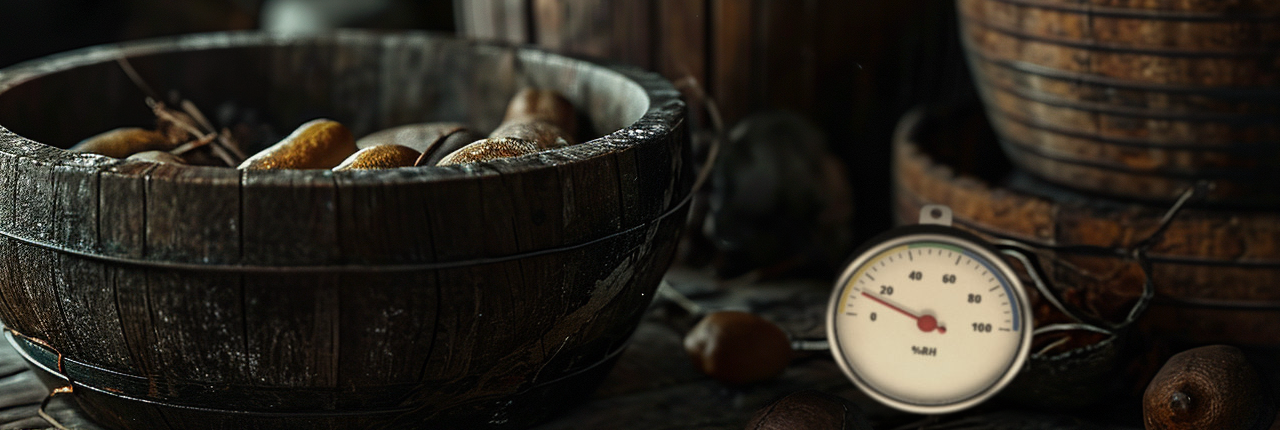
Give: 12 %
